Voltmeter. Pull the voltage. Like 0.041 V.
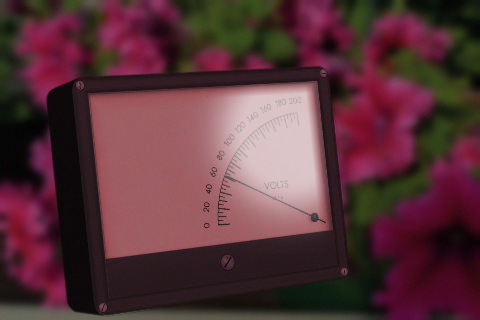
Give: 60 V
